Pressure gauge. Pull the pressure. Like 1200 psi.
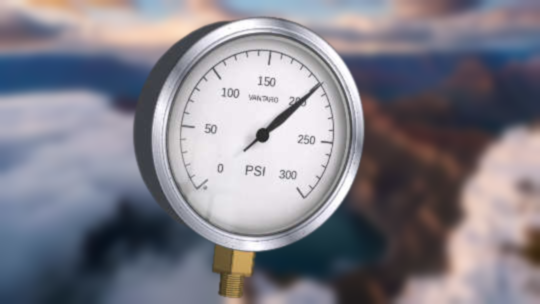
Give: 200 psi
